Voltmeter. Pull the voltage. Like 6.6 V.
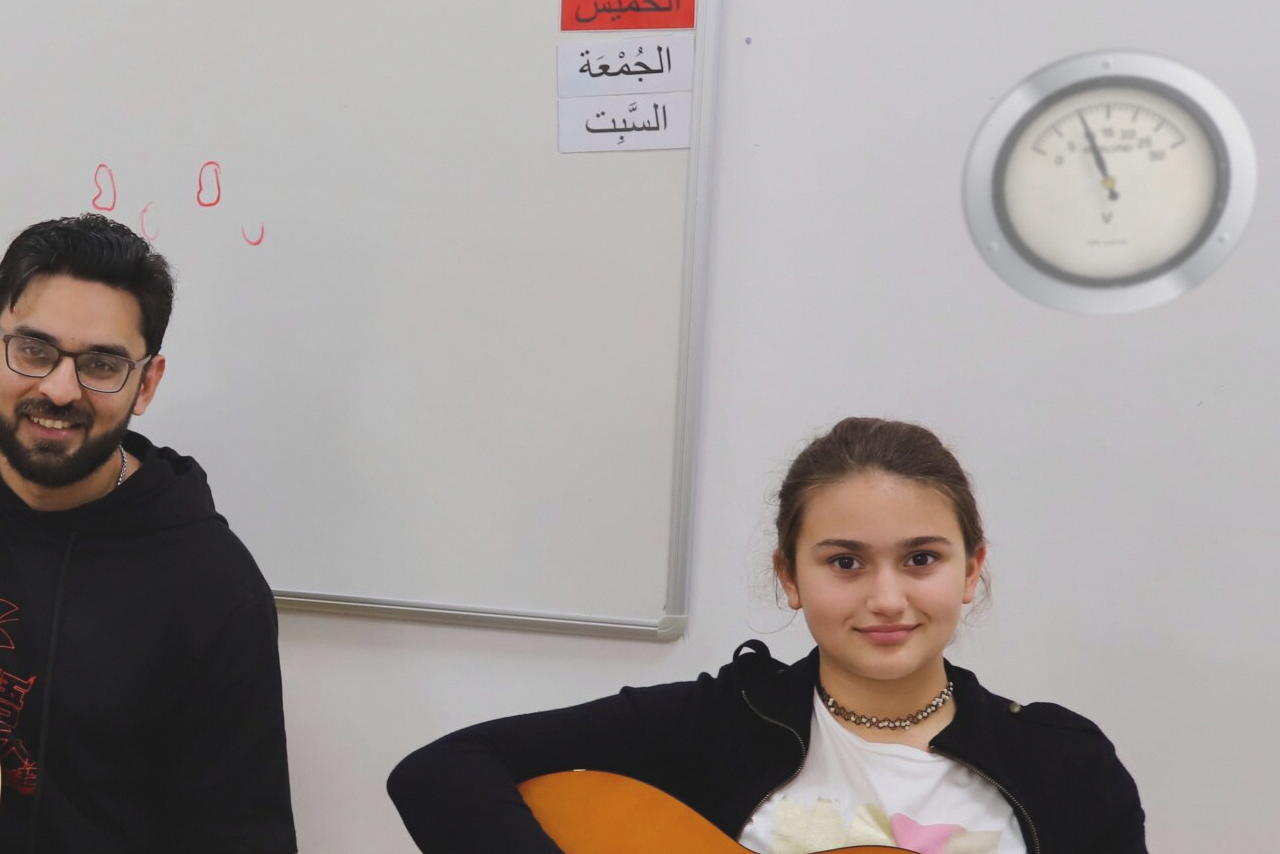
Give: 10 V
